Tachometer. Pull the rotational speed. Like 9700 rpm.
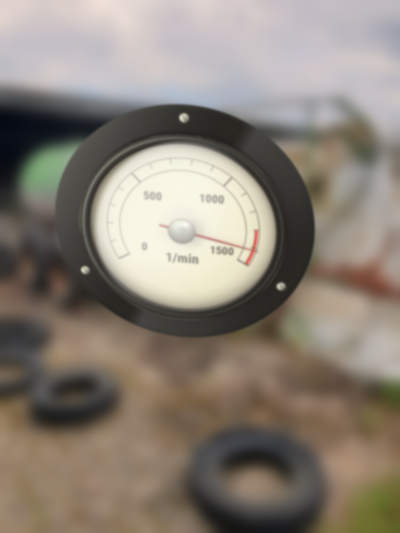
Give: 1400 rpm
